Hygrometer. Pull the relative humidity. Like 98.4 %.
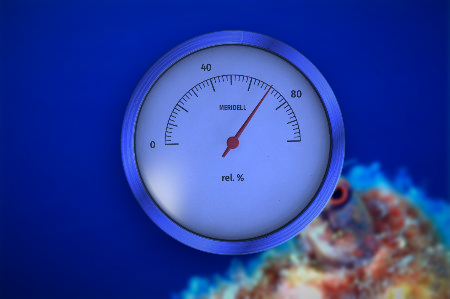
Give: 70 %
